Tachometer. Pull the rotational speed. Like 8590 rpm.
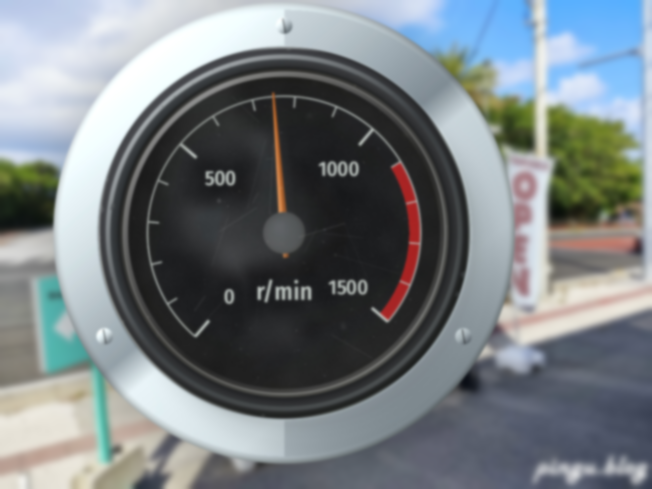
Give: 750 rpm
